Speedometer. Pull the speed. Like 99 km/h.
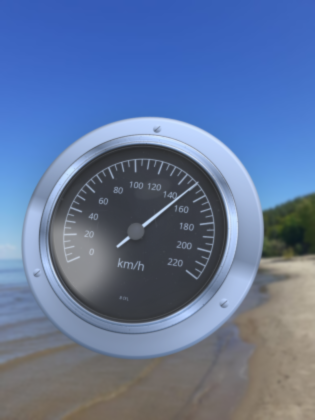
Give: 150 km/h
